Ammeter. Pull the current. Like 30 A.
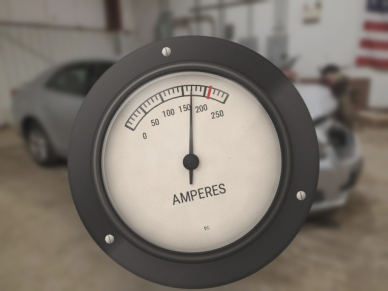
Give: 170 A
